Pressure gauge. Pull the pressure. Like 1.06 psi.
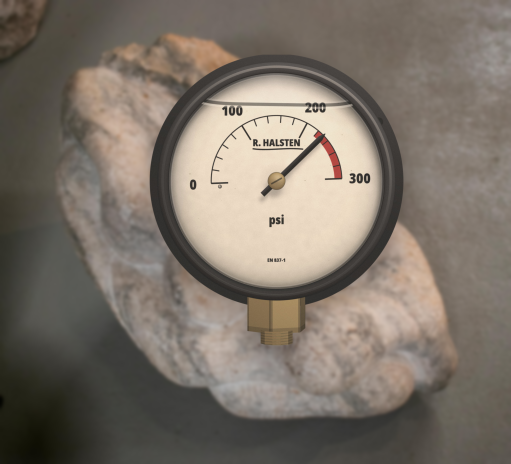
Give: 230 psi
